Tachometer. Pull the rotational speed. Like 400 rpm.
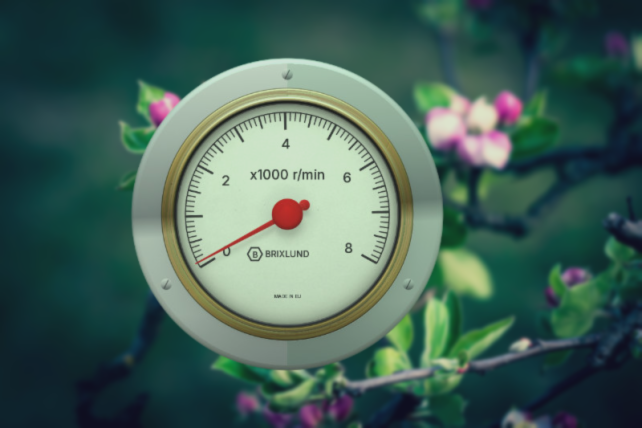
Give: 100 rpm
